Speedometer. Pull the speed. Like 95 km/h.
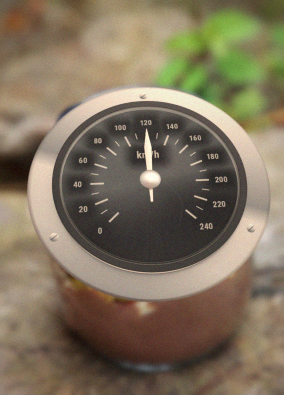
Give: 120 km/h
